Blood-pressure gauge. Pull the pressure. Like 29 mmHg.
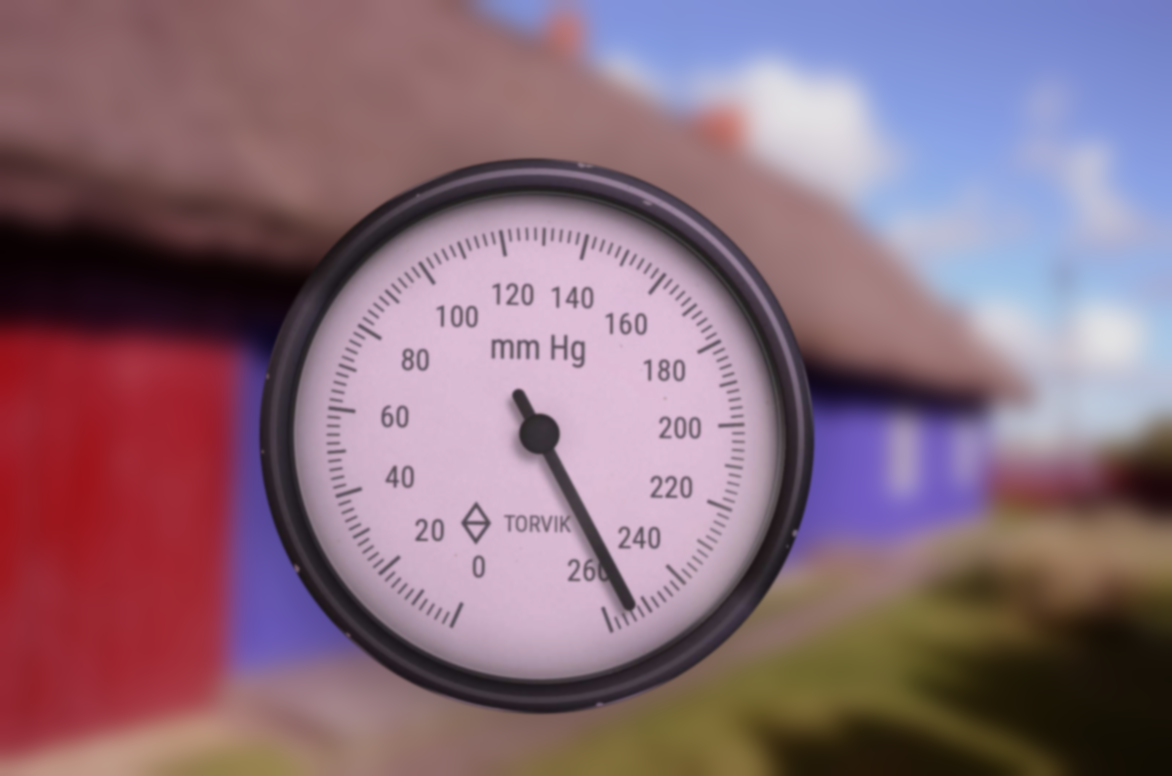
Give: 254 mmHg
